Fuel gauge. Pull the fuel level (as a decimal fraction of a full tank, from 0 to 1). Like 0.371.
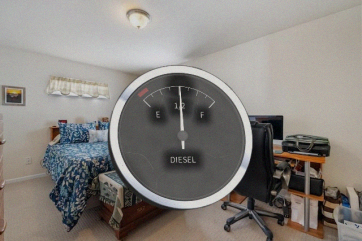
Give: 0.5
